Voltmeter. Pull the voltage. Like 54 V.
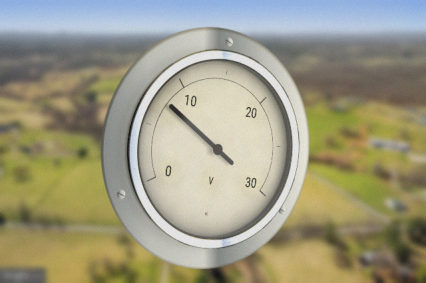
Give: 7.5 V
